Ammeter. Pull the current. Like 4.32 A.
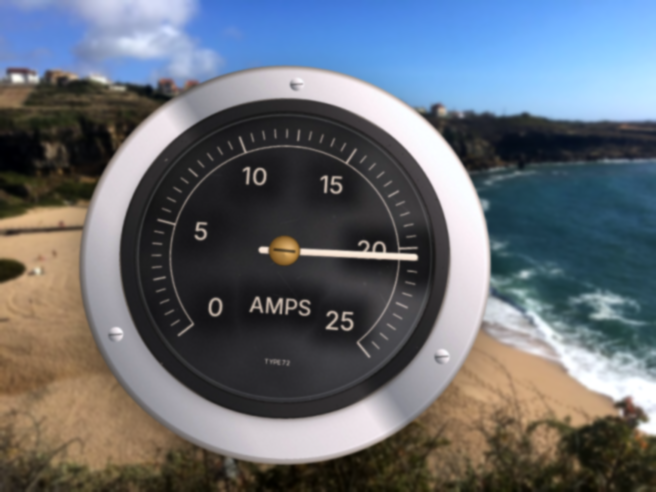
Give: 20.5 A
